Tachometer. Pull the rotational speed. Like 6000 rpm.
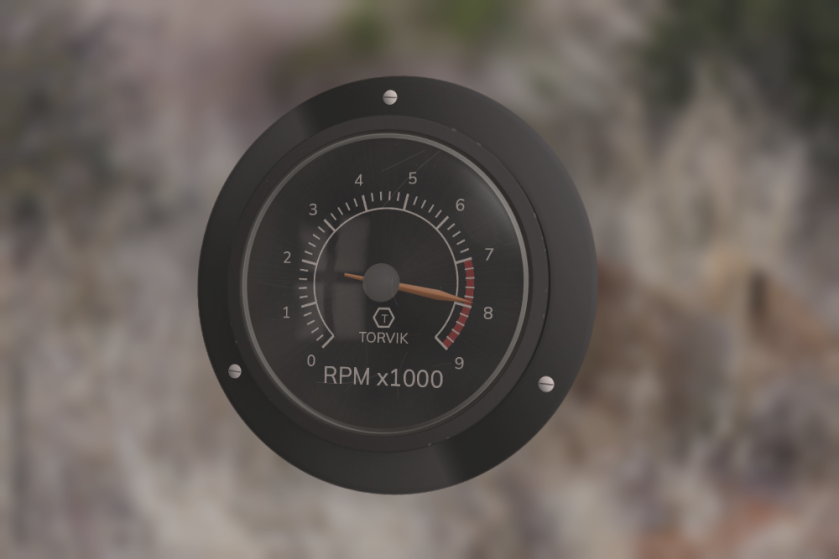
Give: 7900 rpm
